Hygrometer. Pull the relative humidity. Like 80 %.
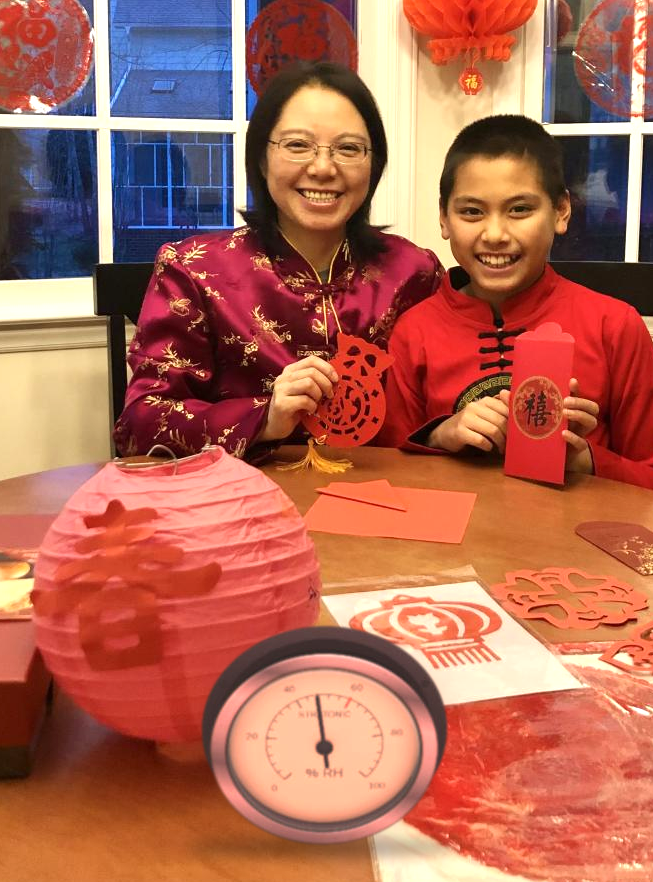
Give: 48 %
